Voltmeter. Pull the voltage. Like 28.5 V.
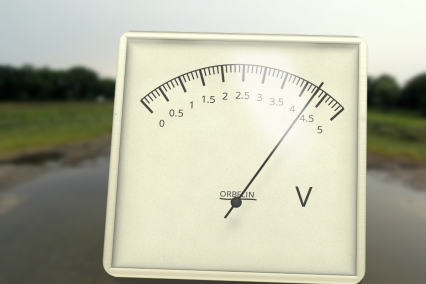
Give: 4.3 V
